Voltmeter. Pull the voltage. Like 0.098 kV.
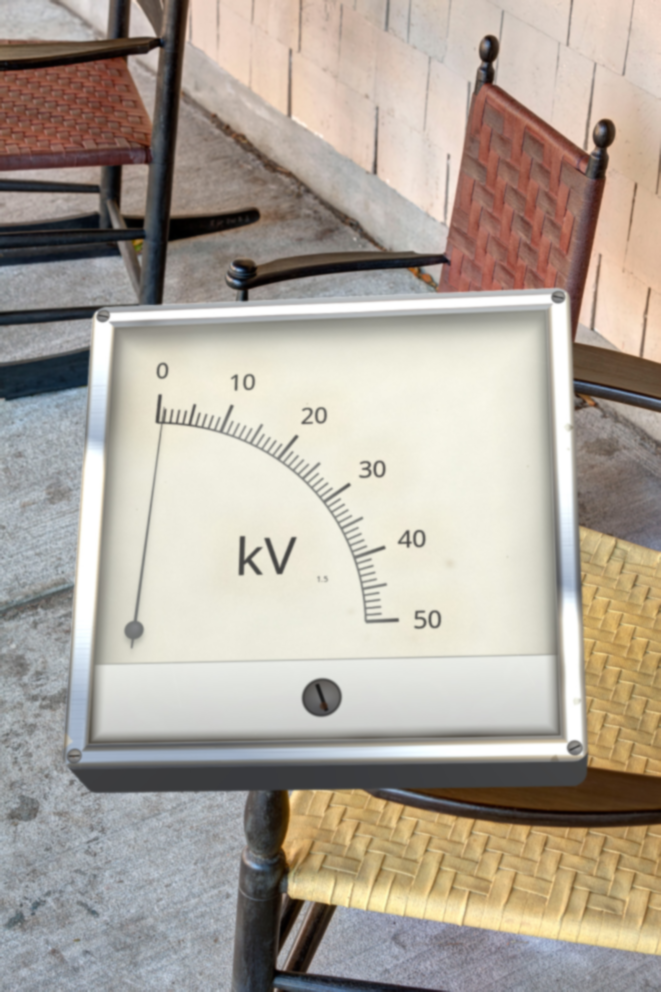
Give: 1 kV
